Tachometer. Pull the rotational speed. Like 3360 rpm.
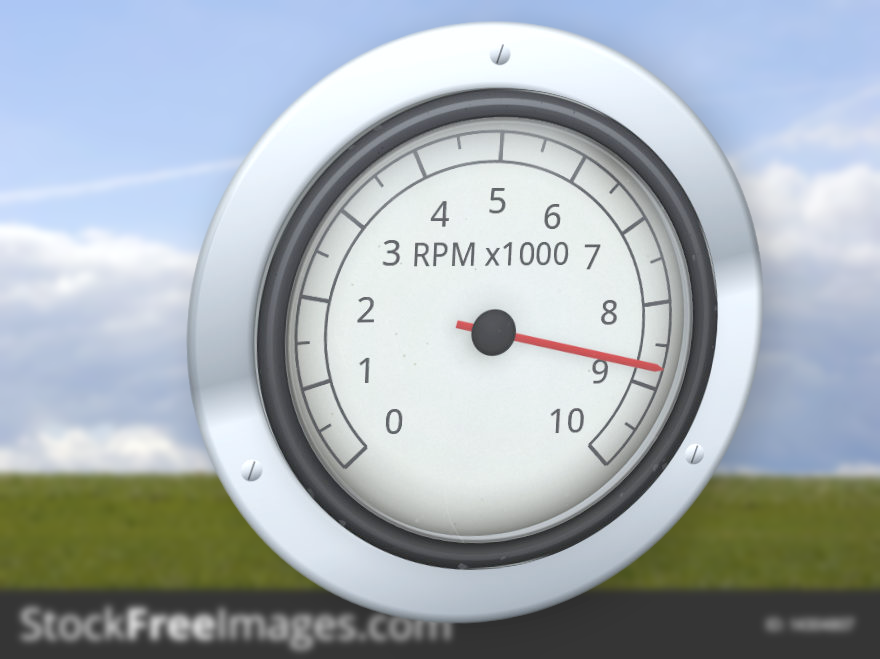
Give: 8750 rpm
